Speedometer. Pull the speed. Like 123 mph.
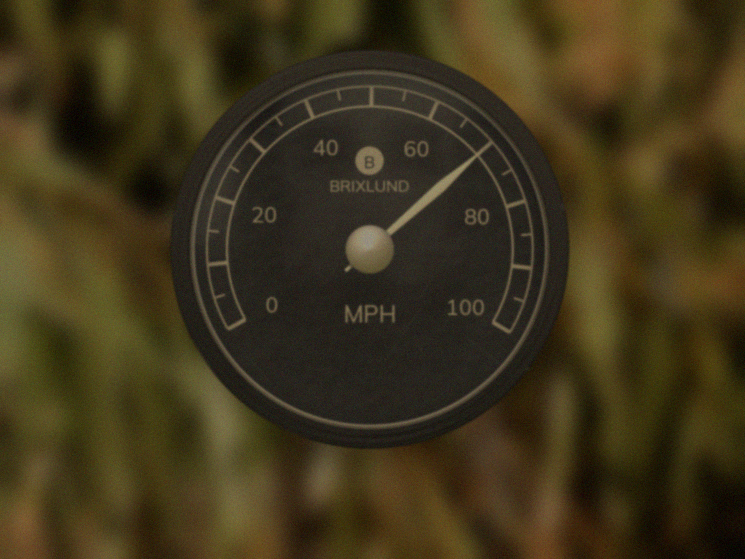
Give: 70 mph
